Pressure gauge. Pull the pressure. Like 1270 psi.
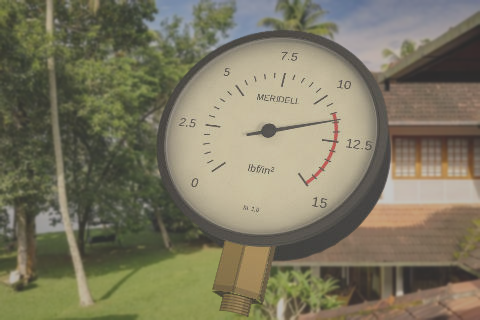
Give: 11.5 psi
